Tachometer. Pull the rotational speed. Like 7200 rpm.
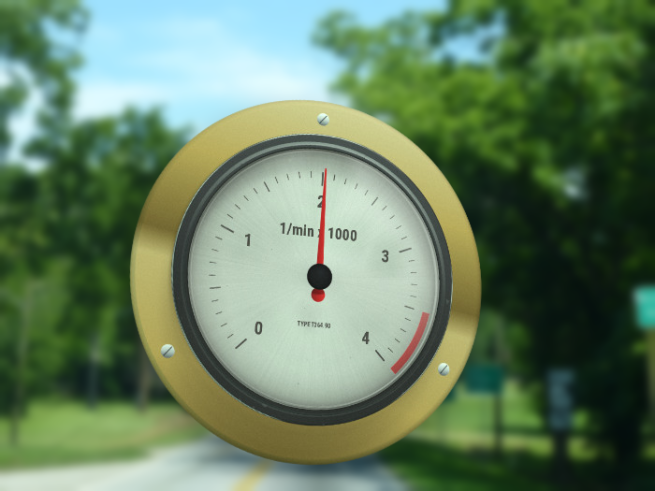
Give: 2000 rpm
